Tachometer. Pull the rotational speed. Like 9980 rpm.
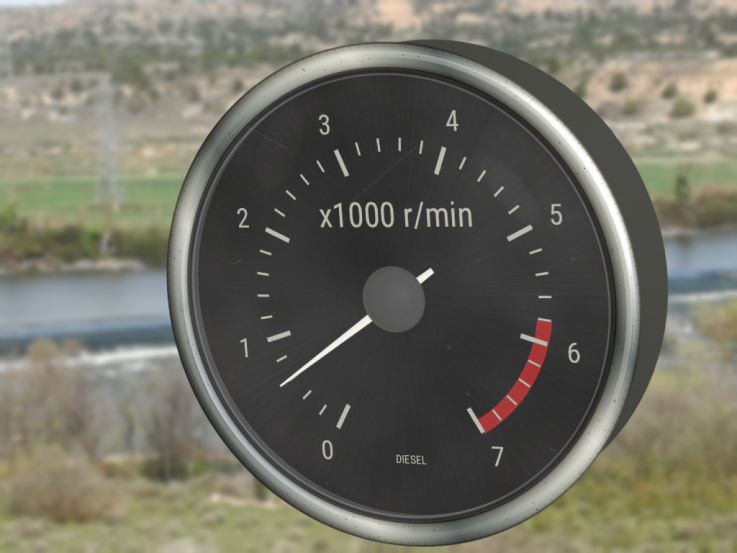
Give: 600 rpm
